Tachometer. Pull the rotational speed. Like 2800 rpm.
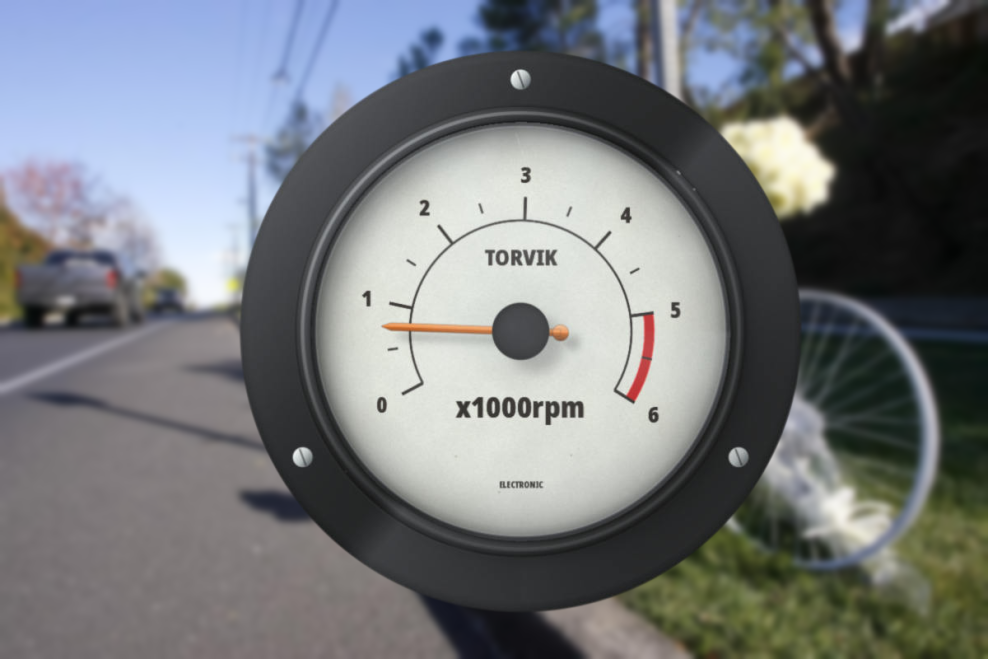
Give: 750 rpm
